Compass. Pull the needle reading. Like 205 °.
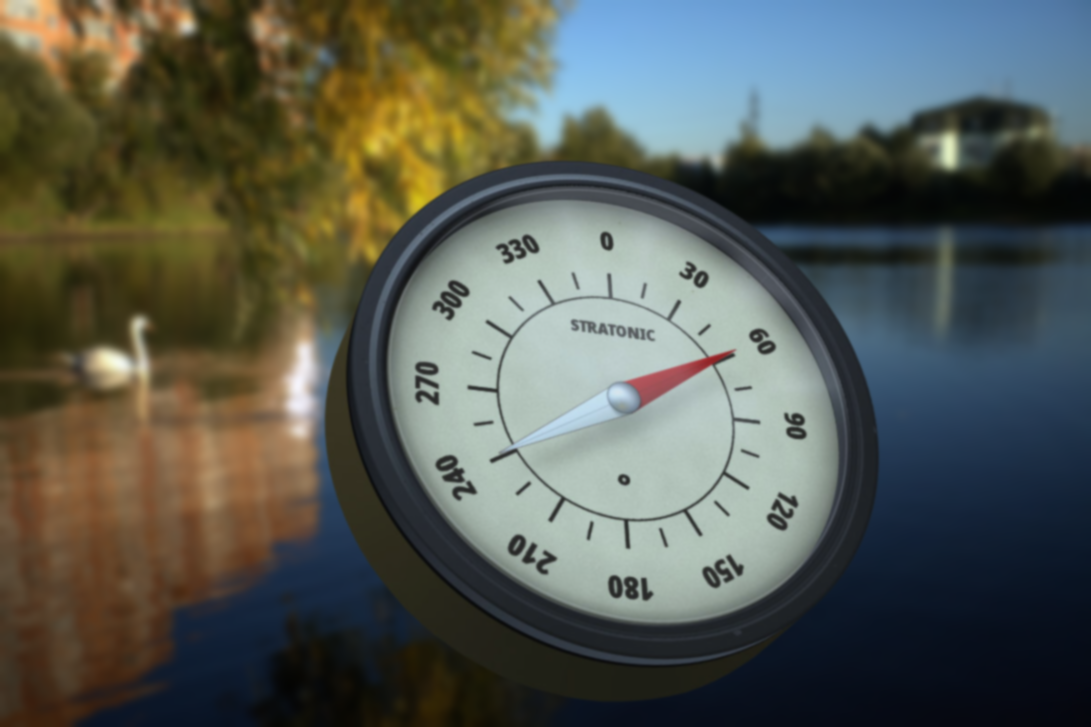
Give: 60 °
